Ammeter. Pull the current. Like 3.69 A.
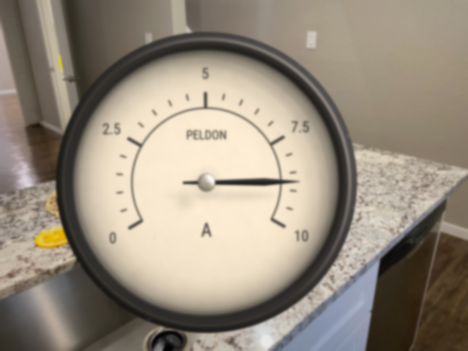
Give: 8.75 A
